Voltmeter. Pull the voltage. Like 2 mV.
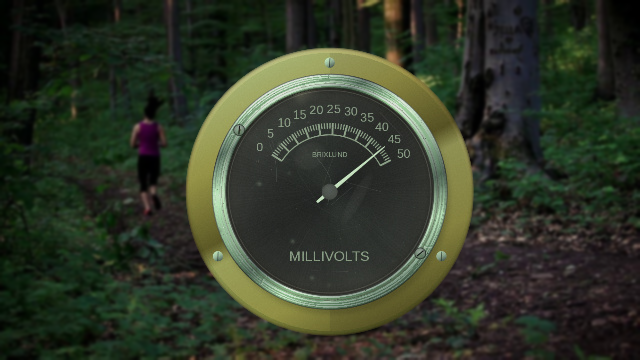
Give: 45 mV
